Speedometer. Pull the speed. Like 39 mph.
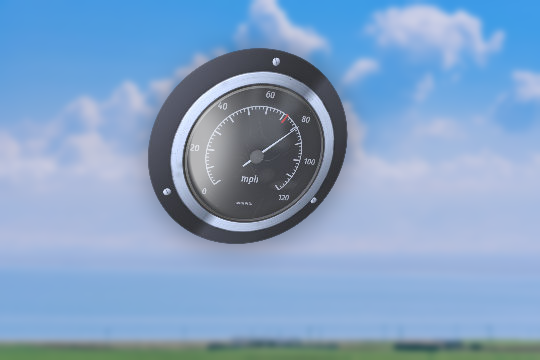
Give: 80 mph
